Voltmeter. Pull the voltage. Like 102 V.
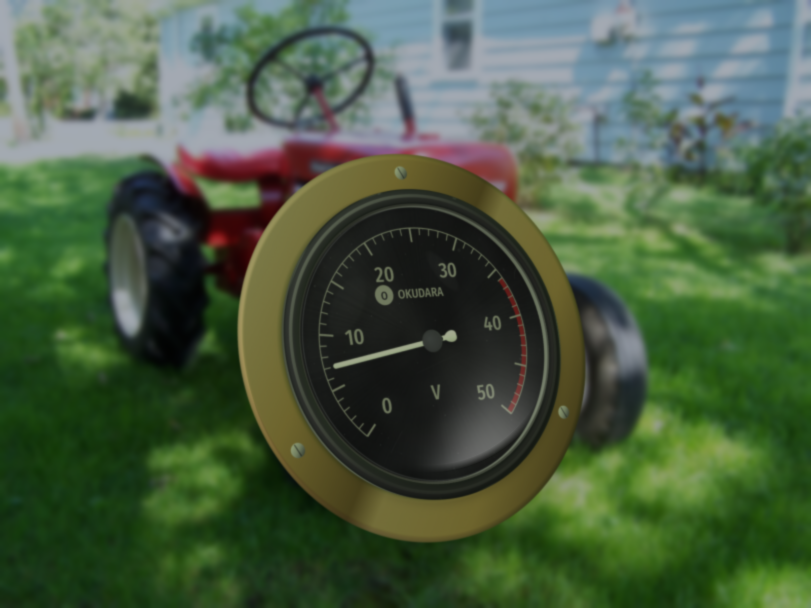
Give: 7 V
